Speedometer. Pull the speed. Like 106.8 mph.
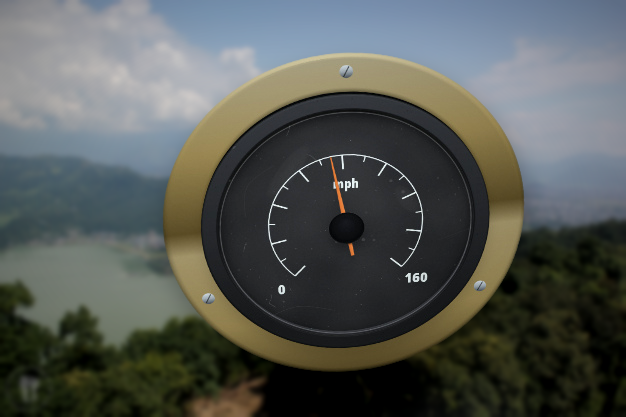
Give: 75 mph
